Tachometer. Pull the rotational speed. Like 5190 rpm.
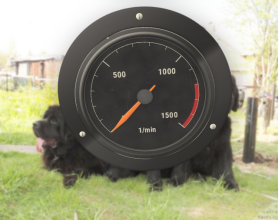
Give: 0 rpm
